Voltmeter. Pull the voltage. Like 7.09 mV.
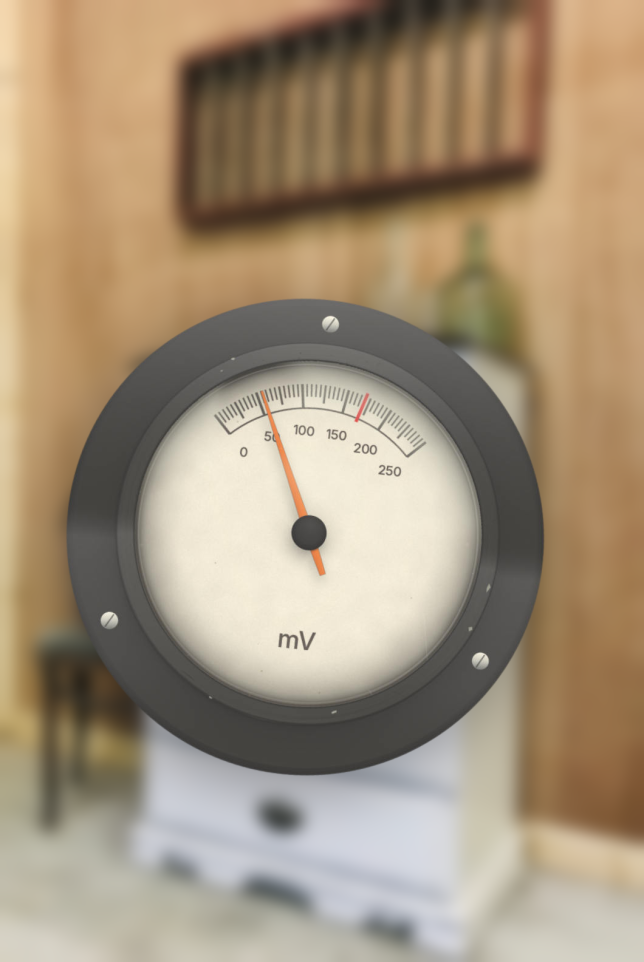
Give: 55 mV
